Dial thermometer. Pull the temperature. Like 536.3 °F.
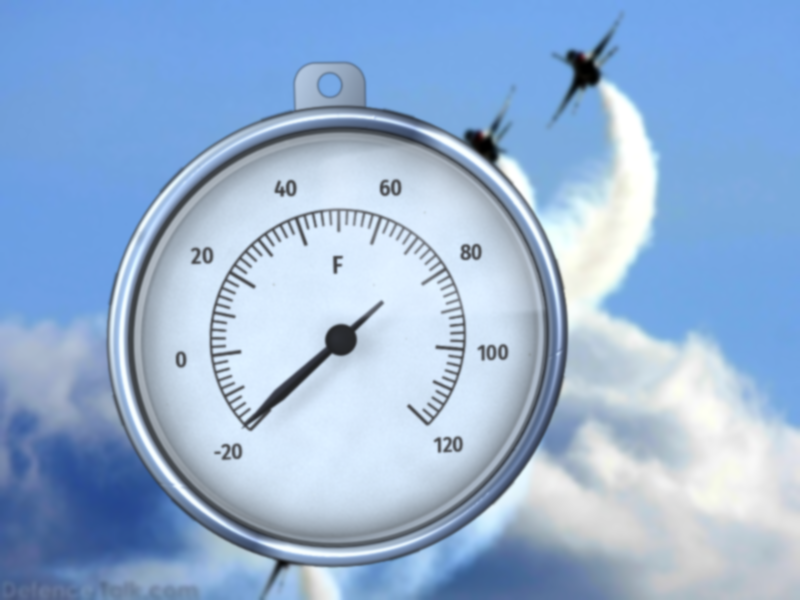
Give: -18 °F
